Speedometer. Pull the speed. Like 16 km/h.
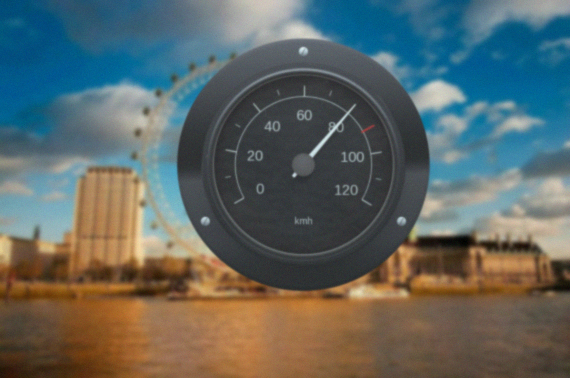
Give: 80 km/h
